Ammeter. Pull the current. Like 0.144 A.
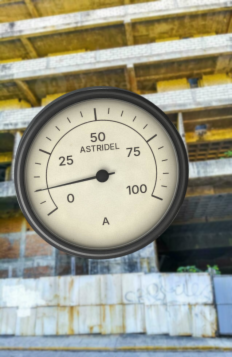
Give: 10 A
